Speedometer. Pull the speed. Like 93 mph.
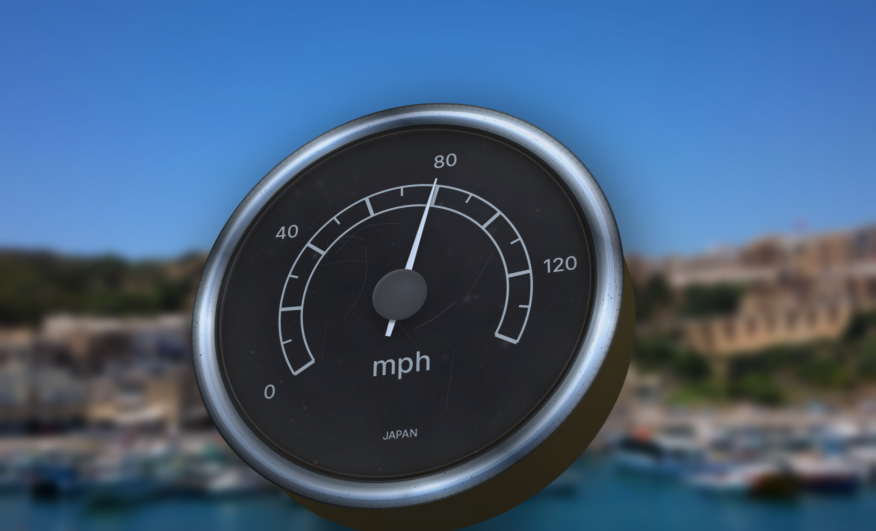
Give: 80 mph
